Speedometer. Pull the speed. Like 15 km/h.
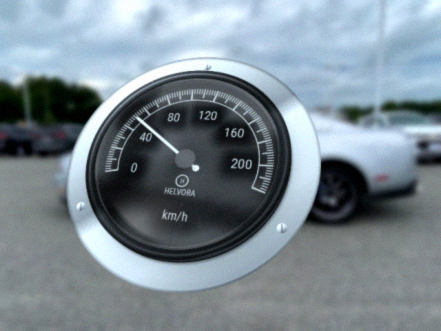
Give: 50 km/h
